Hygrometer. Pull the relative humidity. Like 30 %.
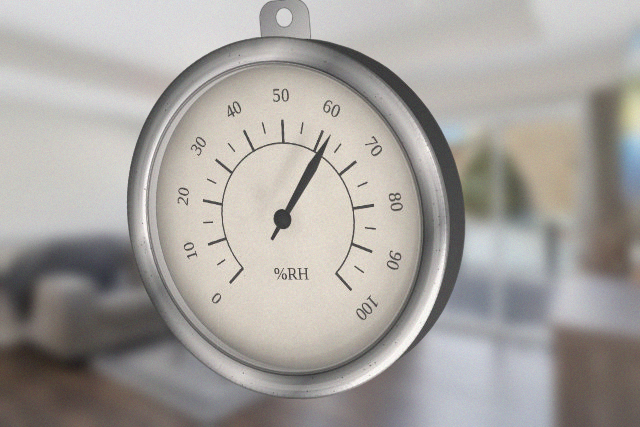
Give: 62.5 %
